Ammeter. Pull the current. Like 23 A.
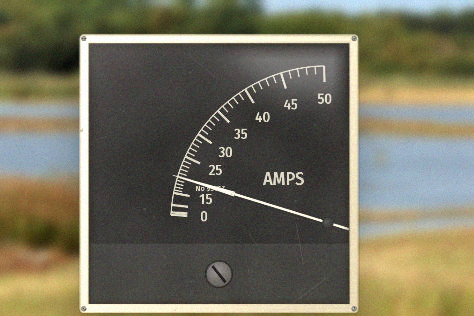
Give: 20 A
